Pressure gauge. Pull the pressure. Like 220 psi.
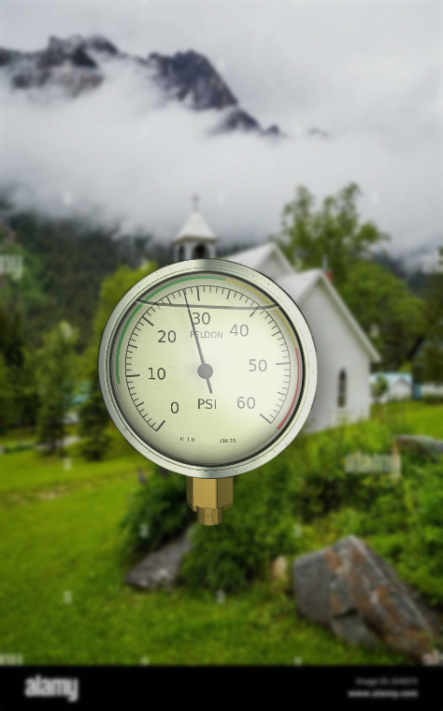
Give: 28 psi
